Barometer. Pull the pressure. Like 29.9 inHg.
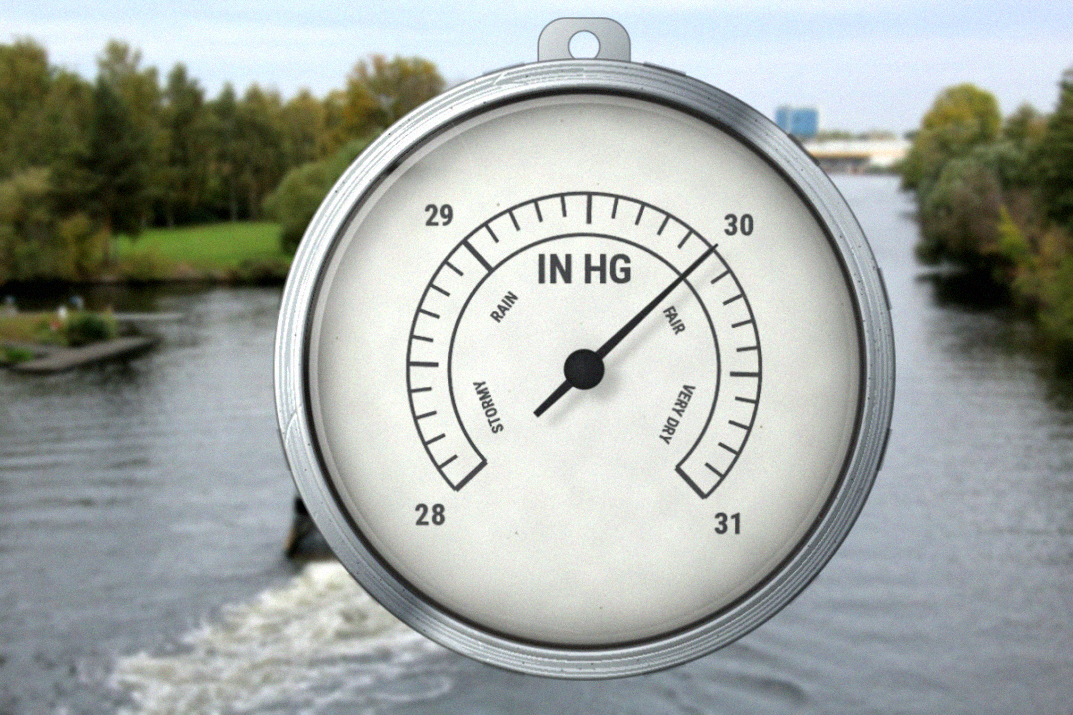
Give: 30 inHg
